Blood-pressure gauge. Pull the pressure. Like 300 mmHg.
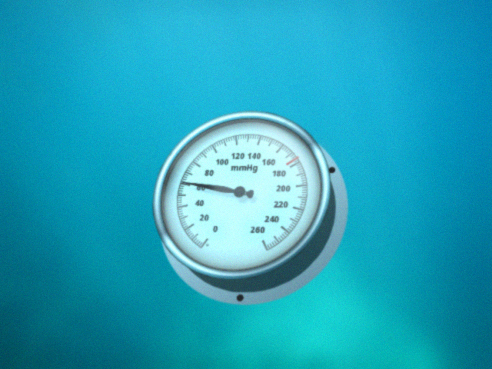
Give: 60 mmHg
